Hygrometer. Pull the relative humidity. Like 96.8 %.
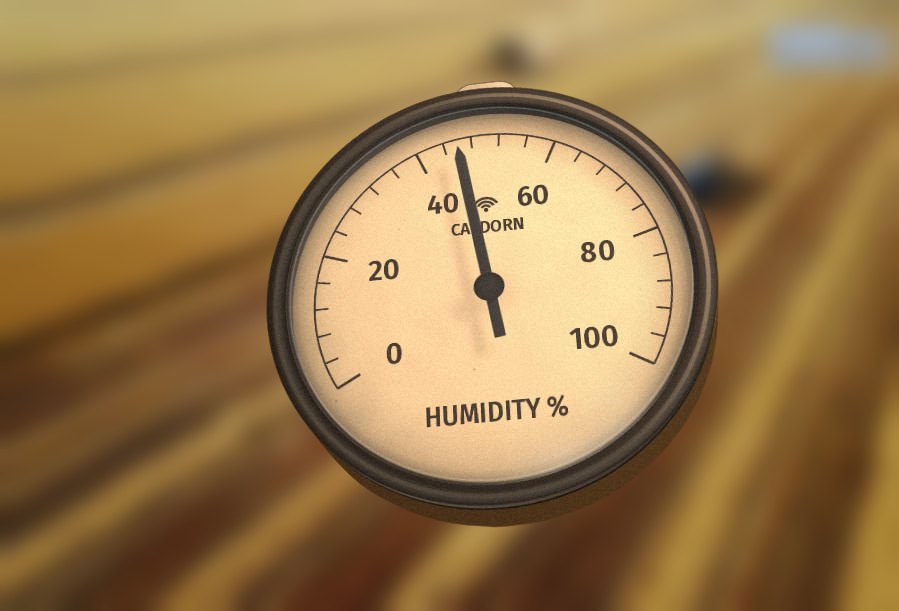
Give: 46 %
